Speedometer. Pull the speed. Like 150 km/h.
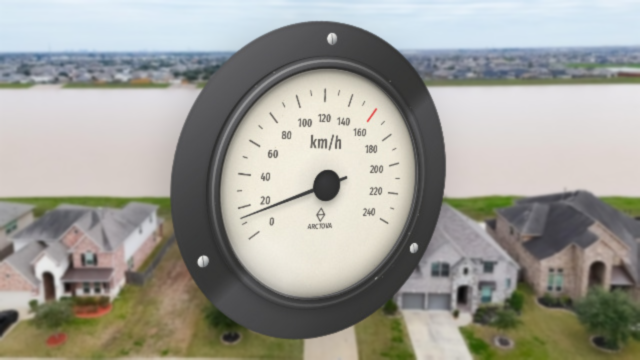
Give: 15 km/h
